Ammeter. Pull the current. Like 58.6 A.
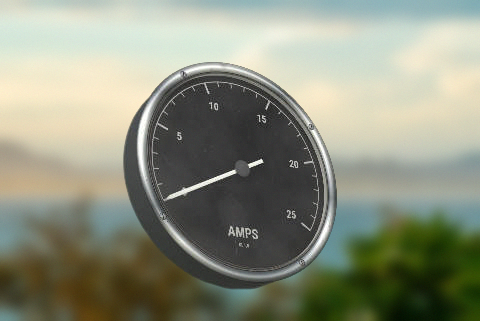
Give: 0 A
